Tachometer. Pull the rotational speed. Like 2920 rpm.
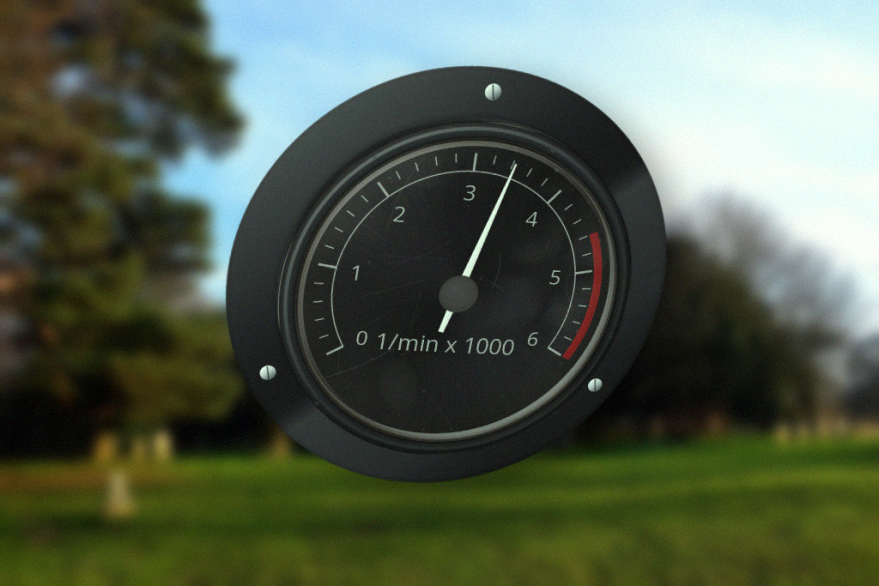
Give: 3400 rpm
